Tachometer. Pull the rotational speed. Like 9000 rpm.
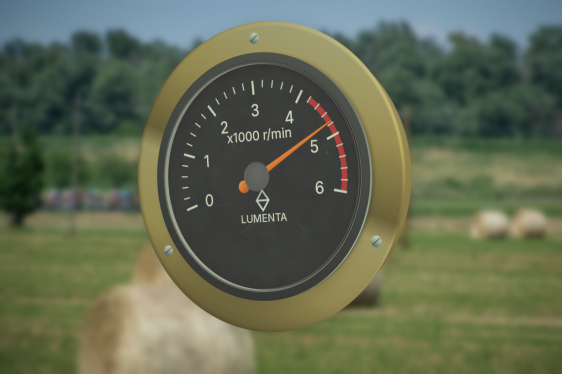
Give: 4800 rpm
